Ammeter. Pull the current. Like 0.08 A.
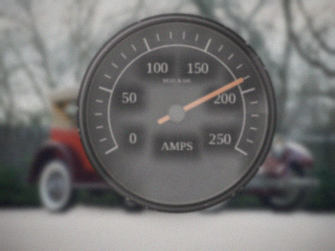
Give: 190 A
